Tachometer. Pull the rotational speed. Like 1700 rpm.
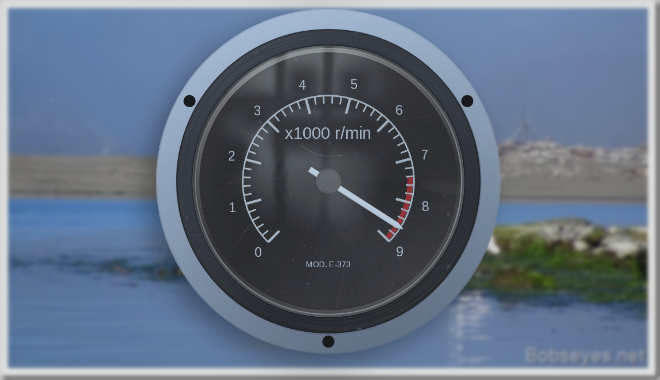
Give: 8600 rpm
